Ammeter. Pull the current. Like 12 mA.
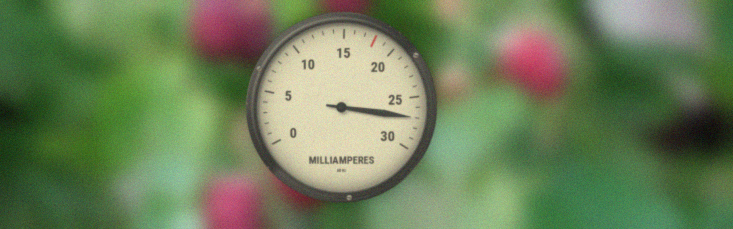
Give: 27 mA
